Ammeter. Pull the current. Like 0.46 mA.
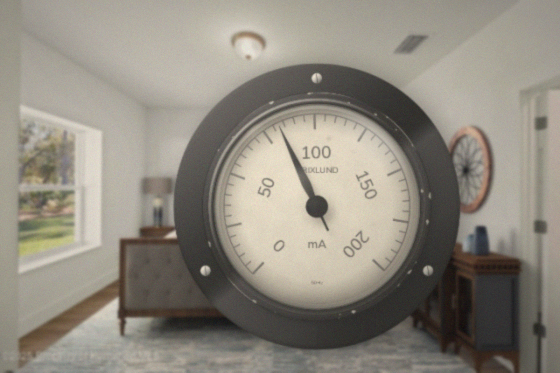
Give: 82.5 mA
